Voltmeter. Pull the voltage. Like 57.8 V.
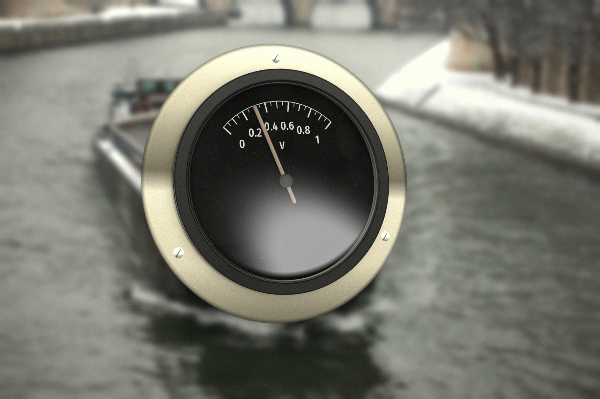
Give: 0.3 V
